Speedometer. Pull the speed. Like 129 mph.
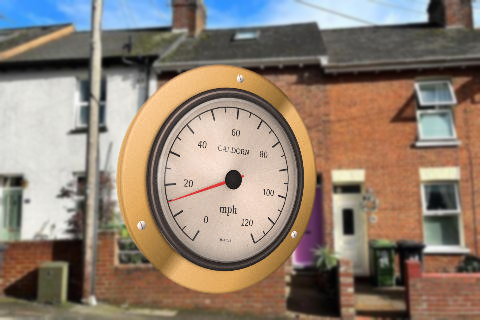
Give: 15 mph
